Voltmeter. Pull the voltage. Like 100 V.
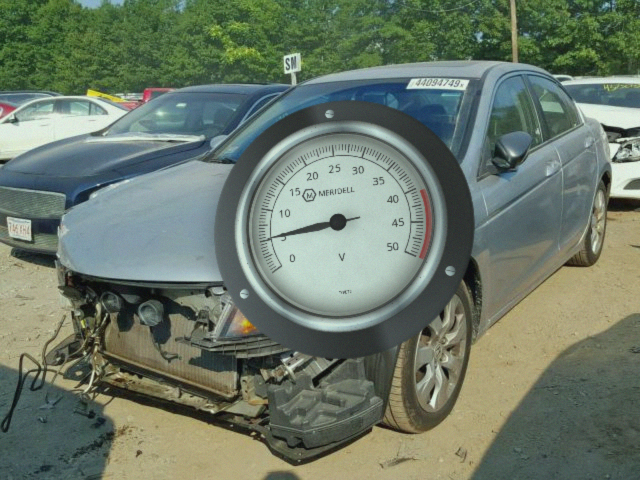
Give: 5 V
